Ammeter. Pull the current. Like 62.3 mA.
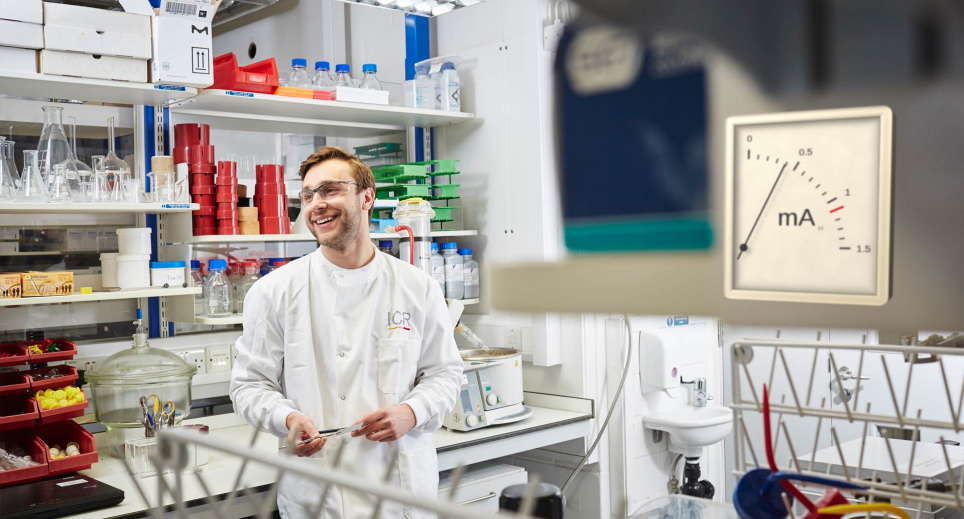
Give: 0.4 mA
